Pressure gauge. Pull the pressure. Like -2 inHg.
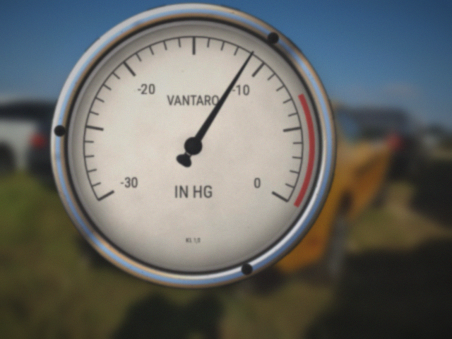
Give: -11 inHg
